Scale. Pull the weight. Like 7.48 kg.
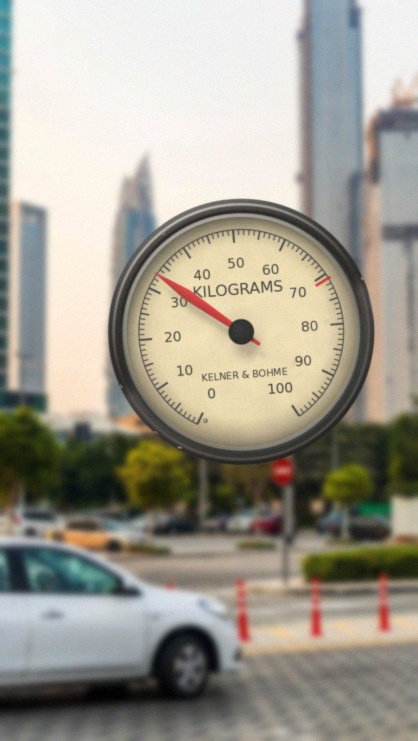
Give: 33 kg
